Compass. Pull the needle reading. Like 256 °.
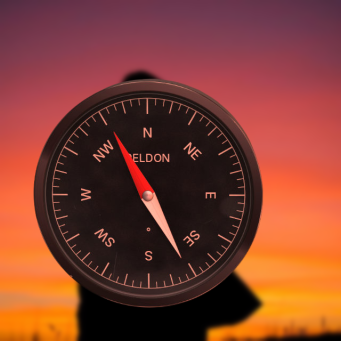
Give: 332.5 °
